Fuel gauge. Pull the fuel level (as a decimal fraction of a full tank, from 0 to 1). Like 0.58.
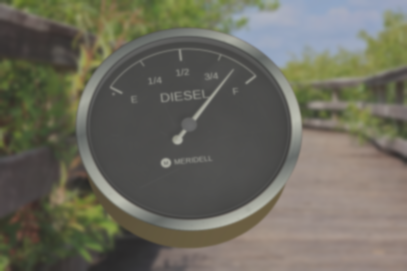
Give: 0.875
